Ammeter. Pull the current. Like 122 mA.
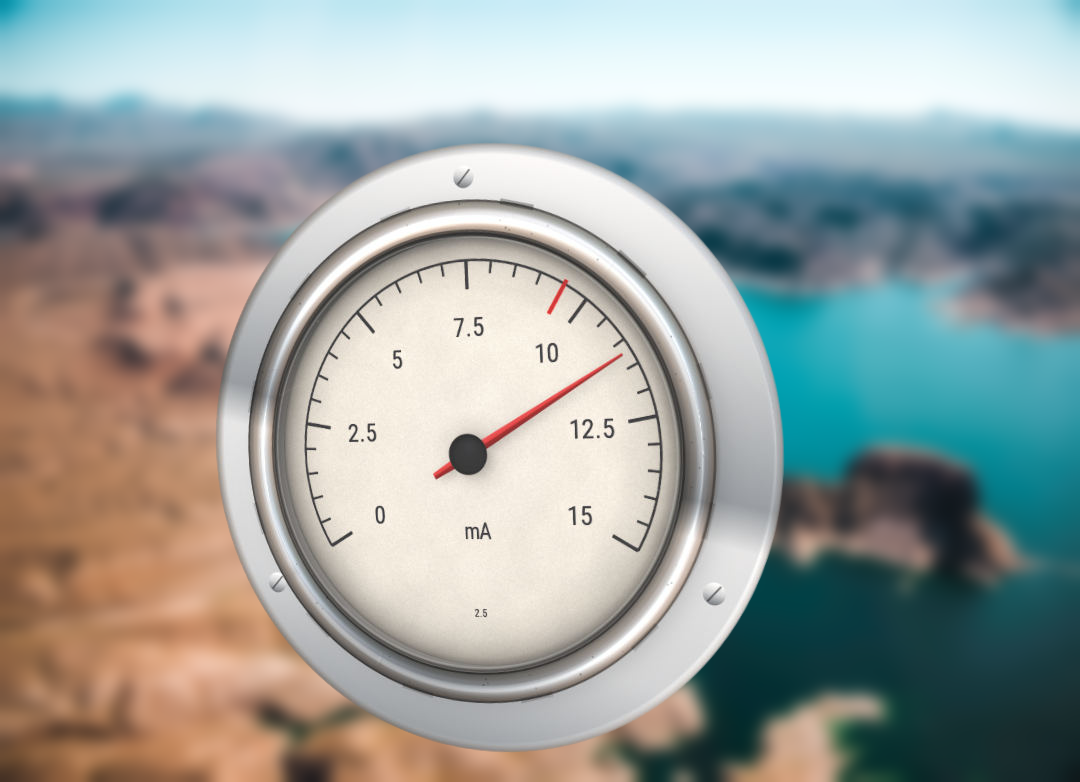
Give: 11.25 mA
